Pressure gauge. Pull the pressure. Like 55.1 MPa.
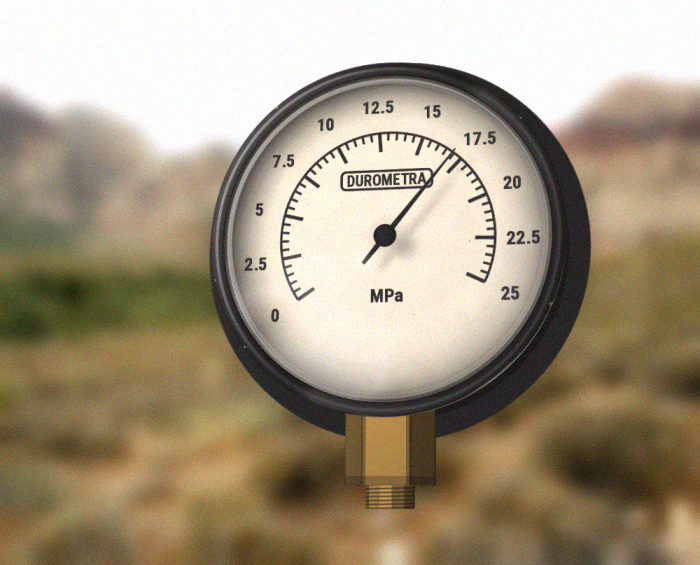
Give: 17 MPa
